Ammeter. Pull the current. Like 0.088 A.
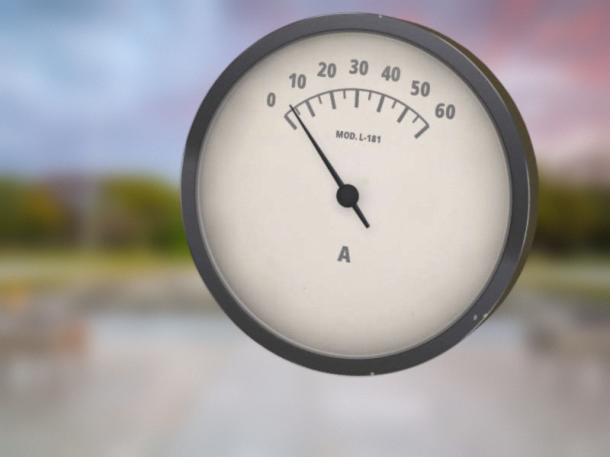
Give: 5 A
